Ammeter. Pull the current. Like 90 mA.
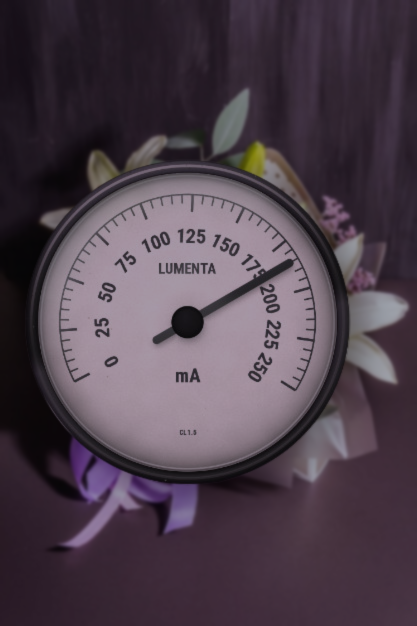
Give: 185 mA
